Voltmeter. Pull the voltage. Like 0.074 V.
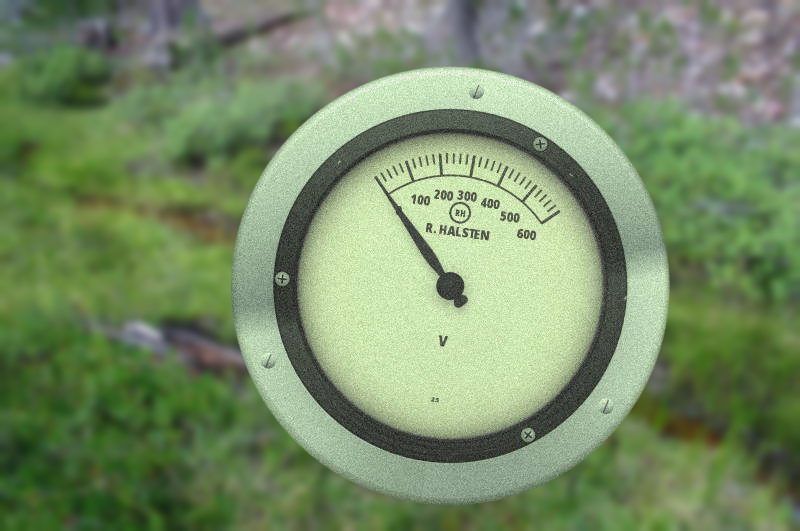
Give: 0 V
